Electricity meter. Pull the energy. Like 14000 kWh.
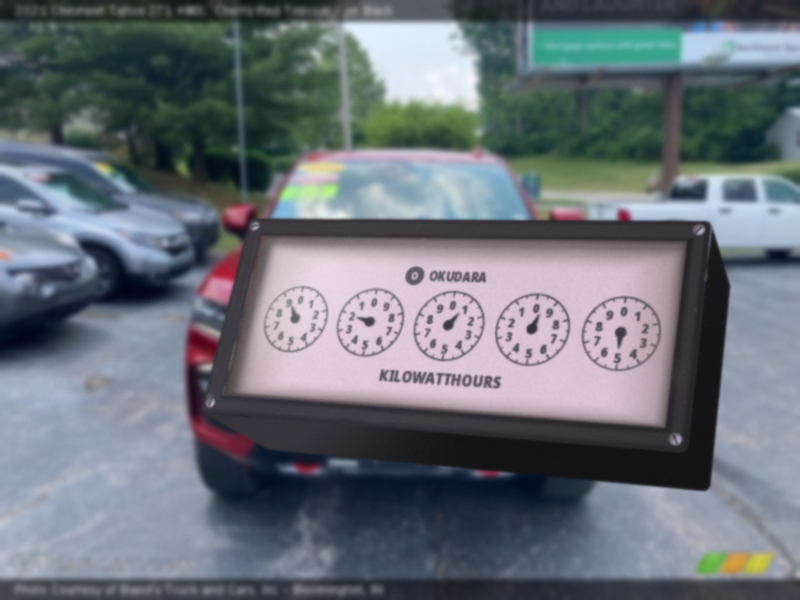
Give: 92095 kWh
